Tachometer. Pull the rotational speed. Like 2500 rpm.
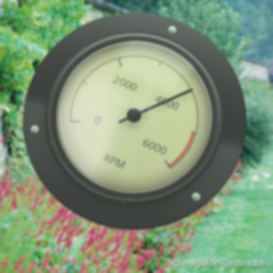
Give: 4000 rpm
